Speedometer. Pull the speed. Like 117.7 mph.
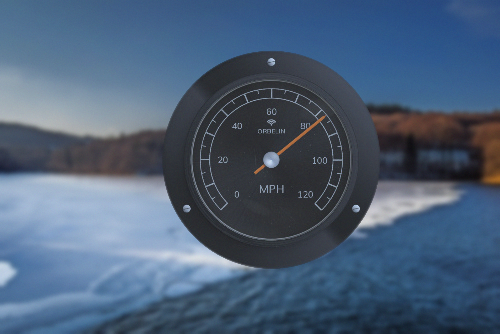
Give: 82.5 mph
